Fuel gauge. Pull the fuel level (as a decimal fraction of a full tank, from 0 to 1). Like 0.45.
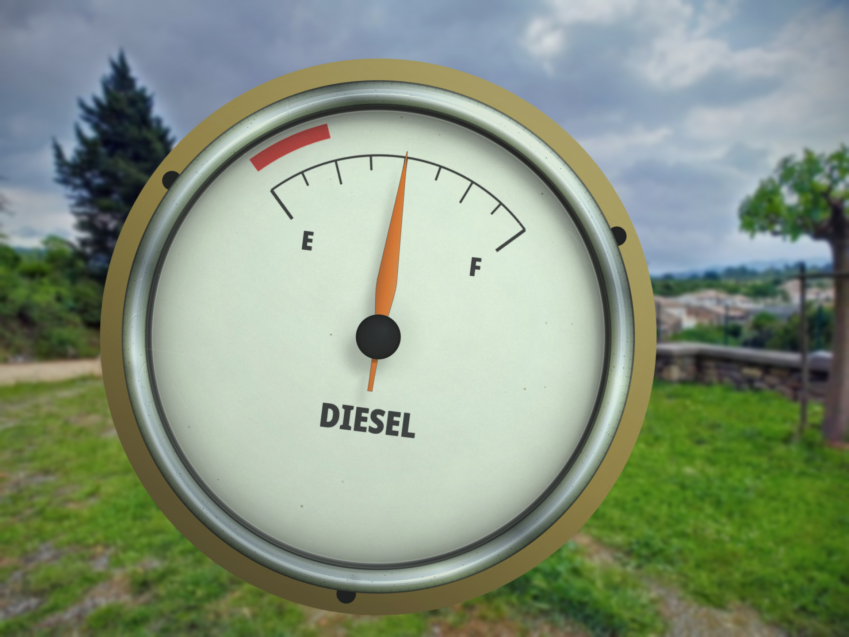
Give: 0.5
